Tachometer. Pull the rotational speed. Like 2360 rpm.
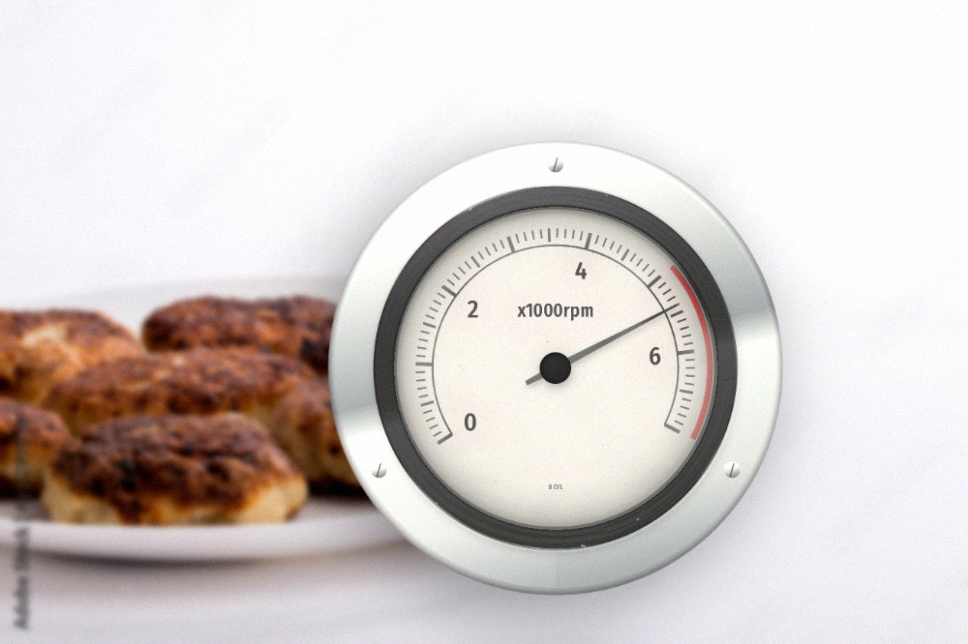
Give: 5400 rpm
